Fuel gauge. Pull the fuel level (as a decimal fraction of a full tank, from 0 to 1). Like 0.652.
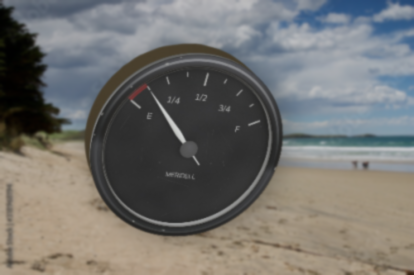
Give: 0.125
